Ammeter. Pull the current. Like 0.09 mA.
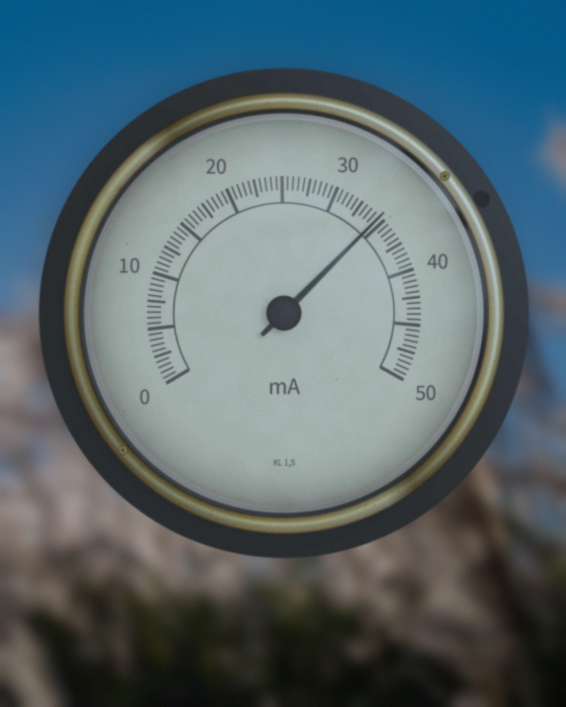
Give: 34.5 mA
